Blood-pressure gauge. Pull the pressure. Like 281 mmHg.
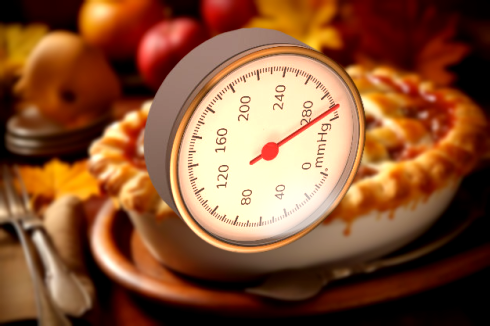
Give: 290 mmHg
